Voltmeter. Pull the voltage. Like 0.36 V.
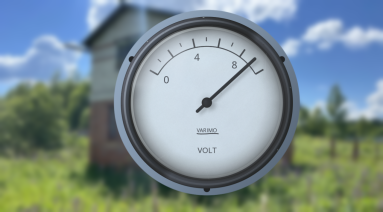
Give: 9 V
